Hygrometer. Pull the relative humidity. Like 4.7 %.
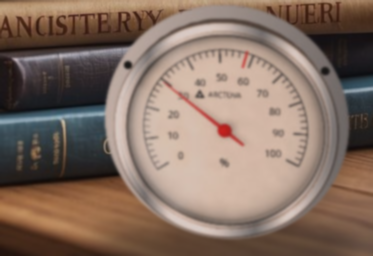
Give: 30 %
